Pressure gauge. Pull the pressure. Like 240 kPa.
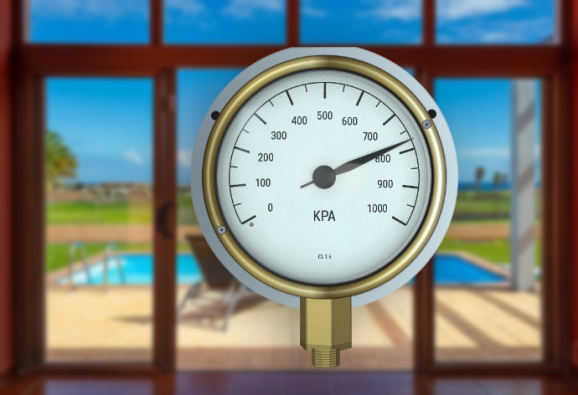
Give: 775 kPa
